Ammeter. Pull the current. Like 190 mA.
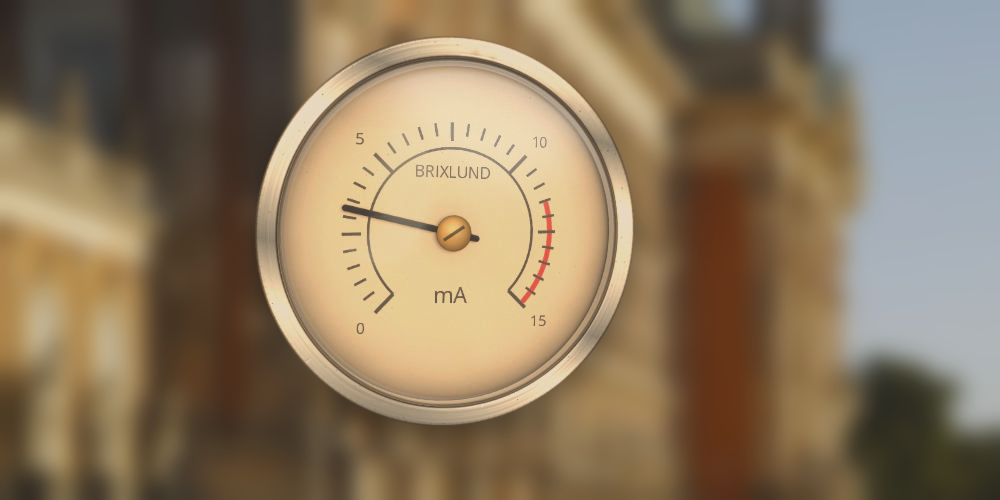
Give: 3.25 mA
